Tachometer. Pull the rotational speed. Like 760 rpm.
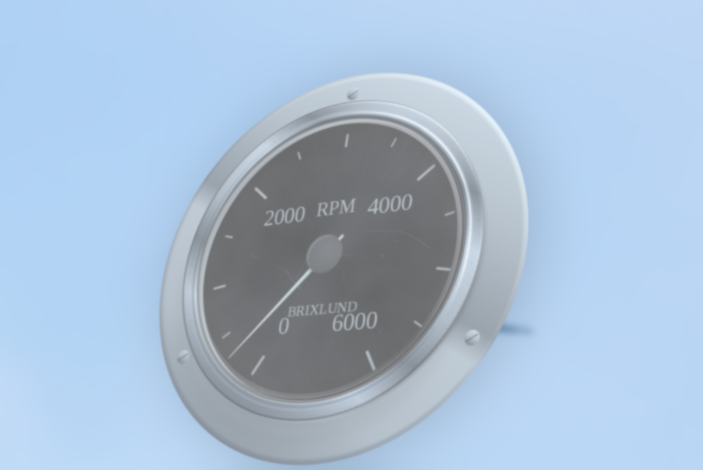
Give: 250 rpm
